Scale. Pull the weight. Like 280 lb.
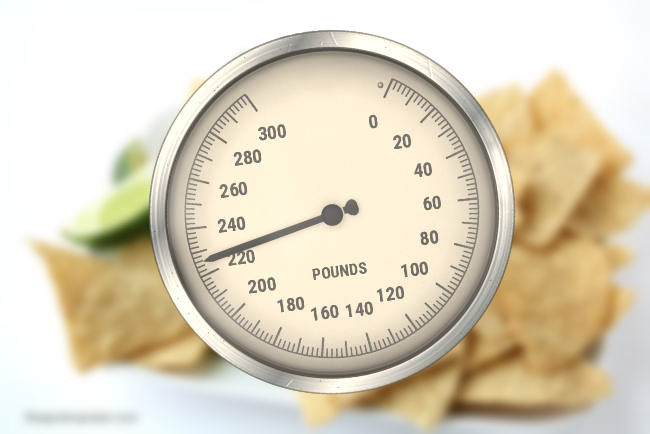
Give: 226 lb
